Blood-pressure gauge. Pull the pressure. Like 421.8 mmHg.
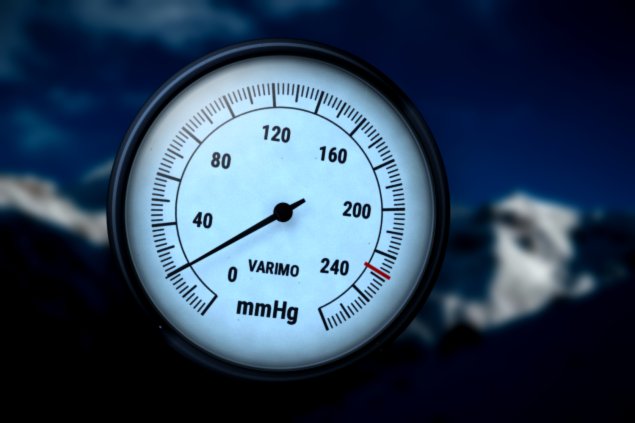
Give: 20 mmHg
